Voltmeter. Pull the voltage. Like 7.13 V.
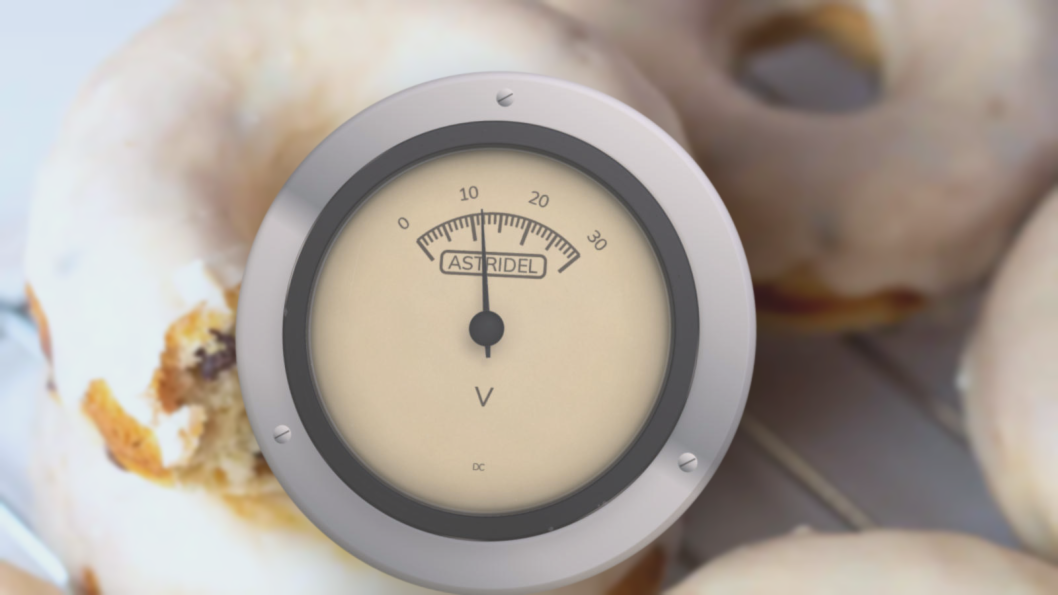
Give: 12 V
